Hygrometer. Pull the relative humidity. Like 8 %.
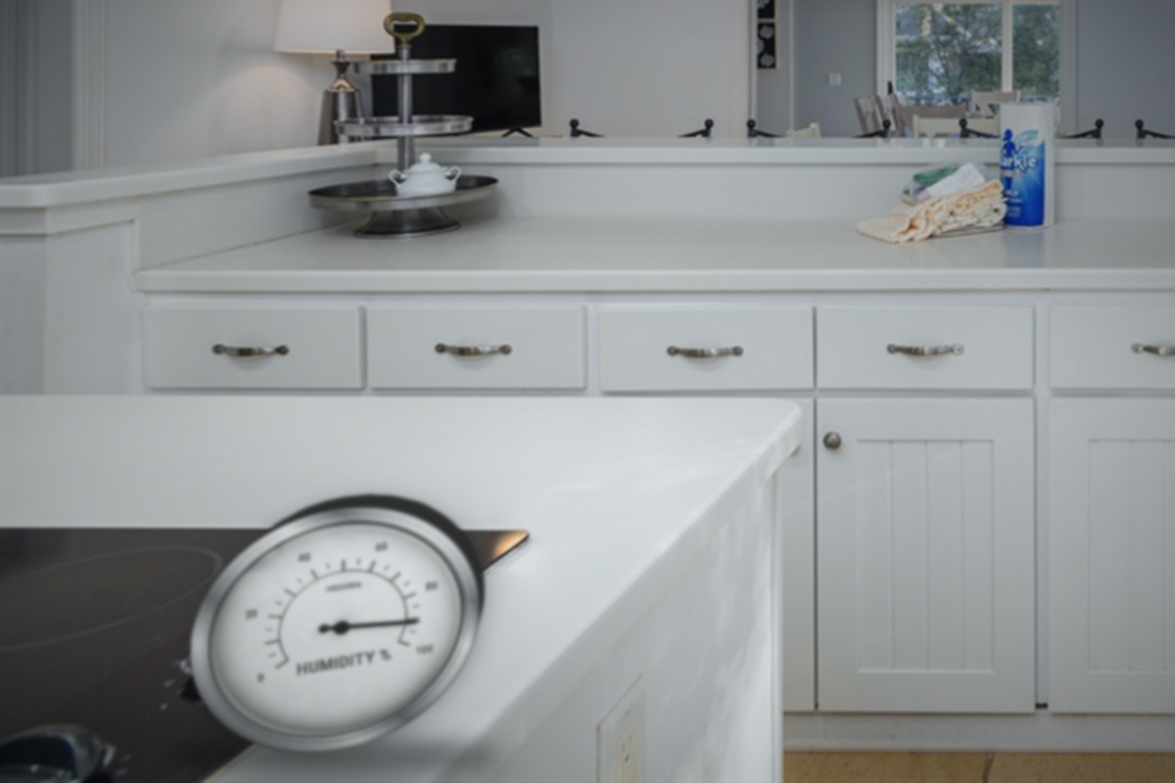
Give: 90 %
